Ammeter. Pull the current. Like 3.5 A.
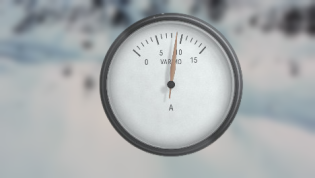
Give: 9 A
